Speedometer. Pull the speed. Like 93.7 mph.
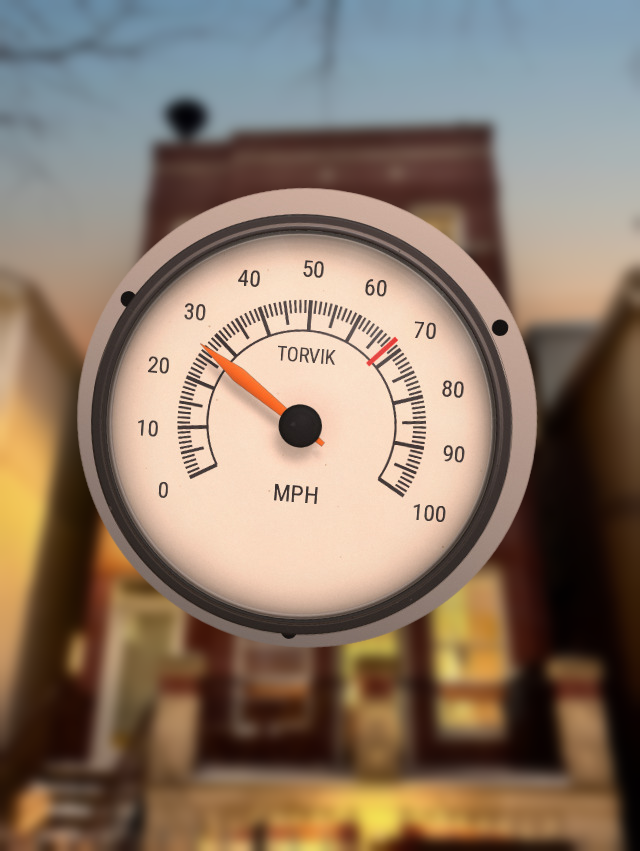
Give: 27 mph
